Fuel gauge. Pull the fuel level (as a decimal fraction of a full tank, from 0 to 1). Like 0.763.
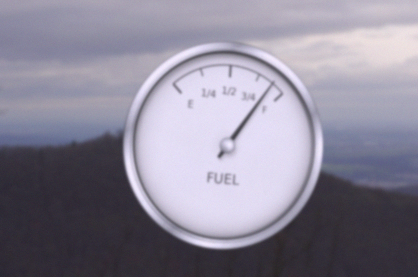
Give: 0.875
